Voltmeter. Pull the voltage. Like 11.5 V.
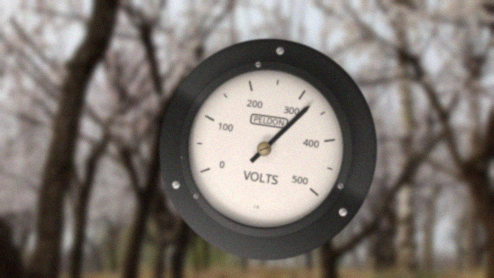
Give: 325 V
